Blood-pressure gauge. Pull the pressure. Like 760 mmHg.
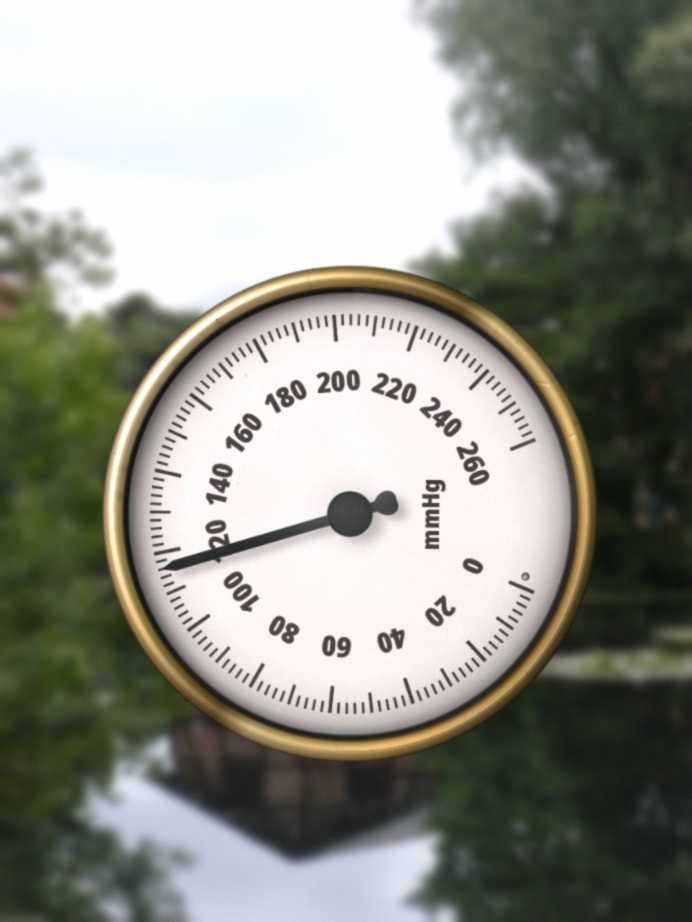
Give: 116 mmHg
